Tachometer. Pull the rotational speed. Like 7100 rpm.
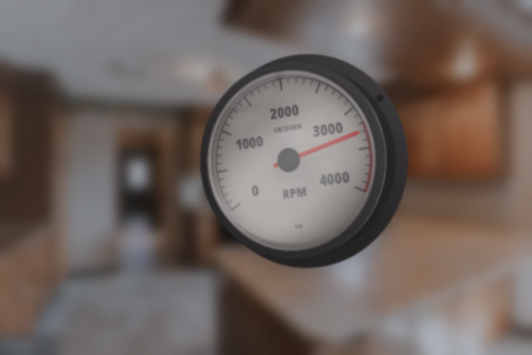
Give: 3300 rpm
